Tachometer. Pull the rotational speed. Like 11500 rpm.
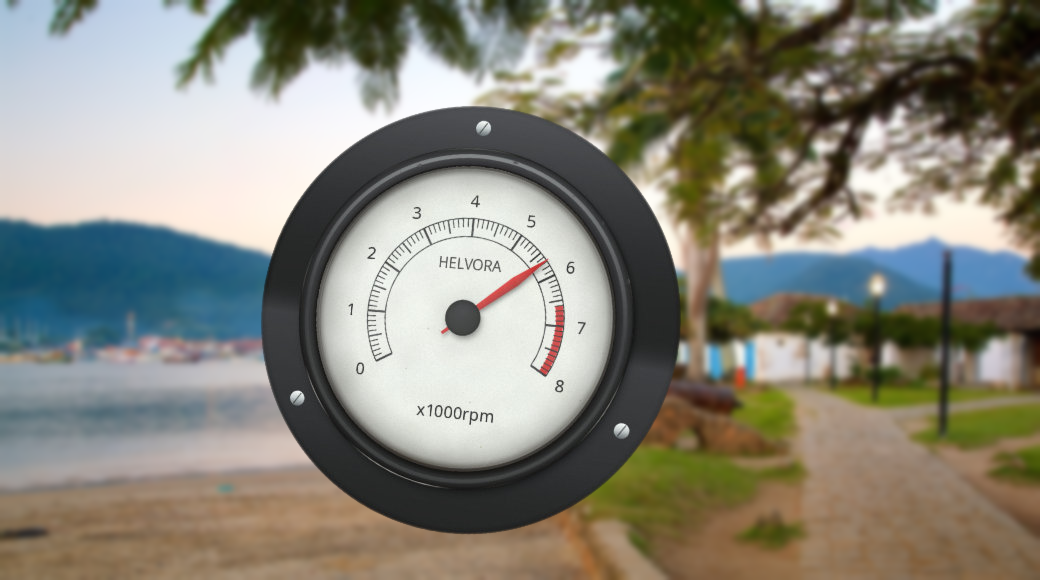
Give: 5700 rpm
